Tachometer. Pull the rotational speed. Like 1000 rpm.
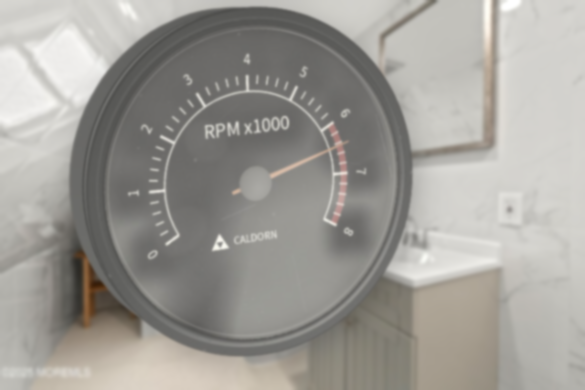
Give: 6400 rpm
